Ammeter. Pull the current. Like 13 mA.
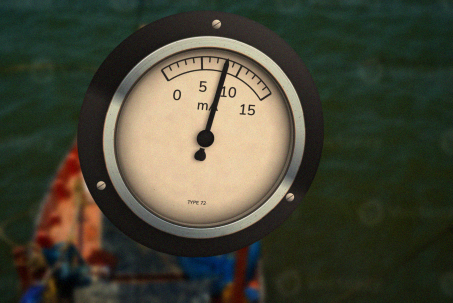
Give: 8 mA
